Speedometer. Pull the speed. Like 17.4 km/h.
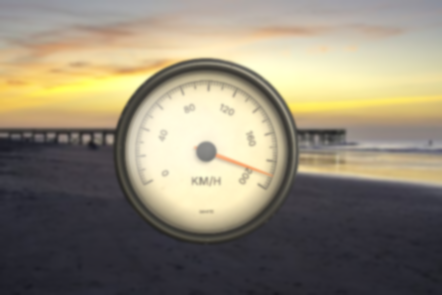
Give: 190 km/h
